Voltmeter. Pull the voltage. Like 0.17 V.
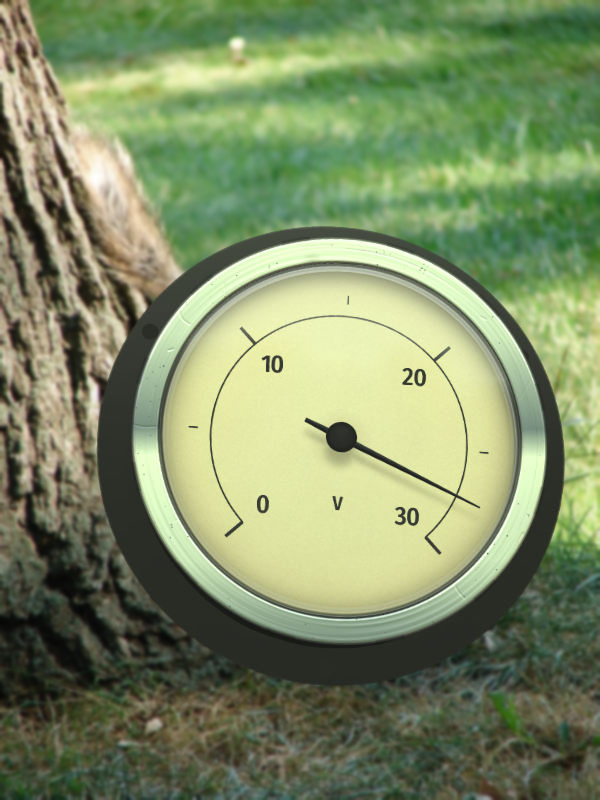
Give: 27.5 V
